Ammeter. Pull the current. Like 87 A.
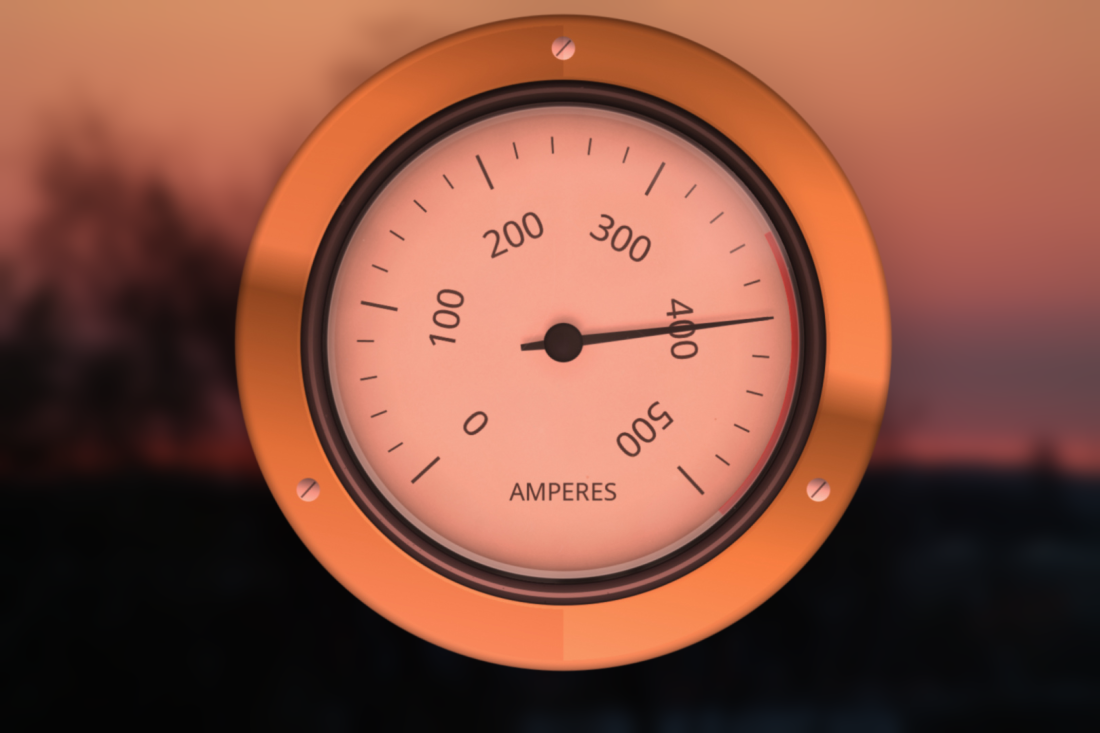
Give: 400 A
